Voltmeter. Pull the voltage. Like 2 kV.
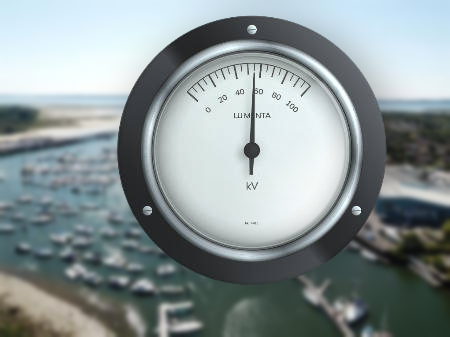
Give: 55 kV
